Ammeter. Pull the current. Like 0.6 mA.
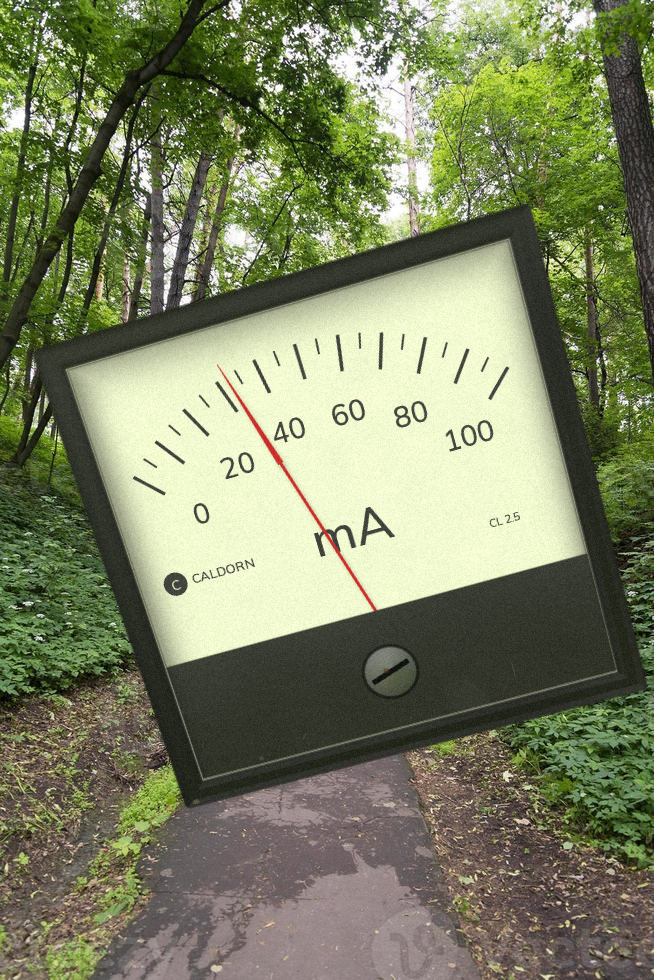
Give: 32.5 mA
